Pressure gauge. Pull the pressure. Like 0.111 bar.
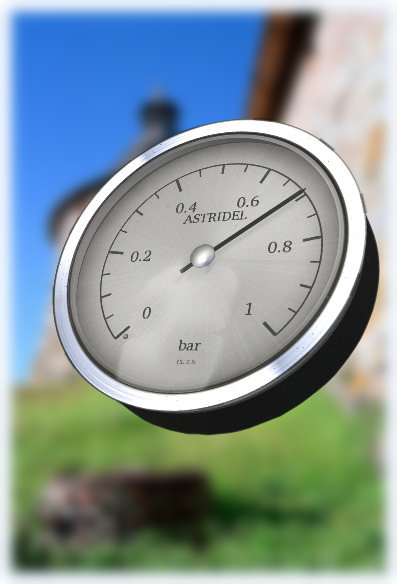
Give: 0.7 bar
